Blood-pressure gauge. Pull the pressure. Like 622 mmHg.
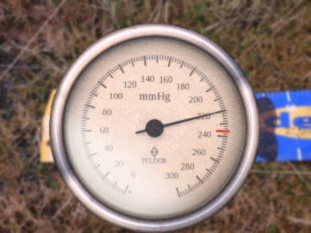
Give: 220 mmHg
